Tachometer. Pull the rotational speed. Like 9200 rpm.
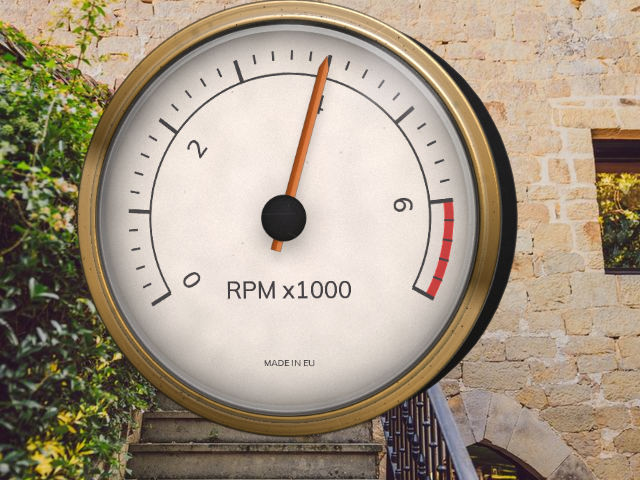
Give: 4000 rpm
